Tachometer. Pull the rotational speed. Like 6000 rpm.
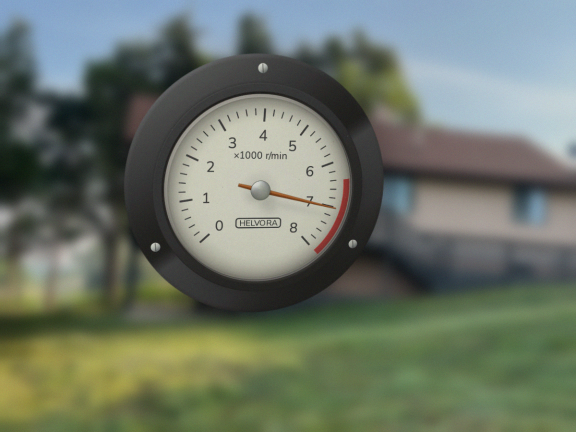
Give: 7000 rpm
